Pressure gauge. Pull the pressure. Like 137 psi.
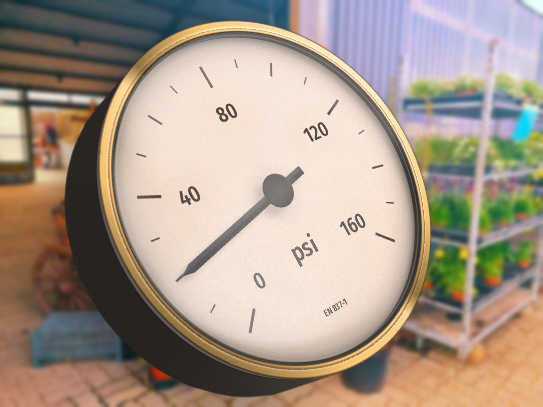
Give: 20 psi
